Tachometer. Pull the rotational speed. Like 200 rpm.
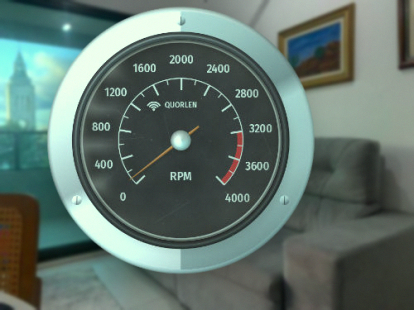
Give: 100 rpm
